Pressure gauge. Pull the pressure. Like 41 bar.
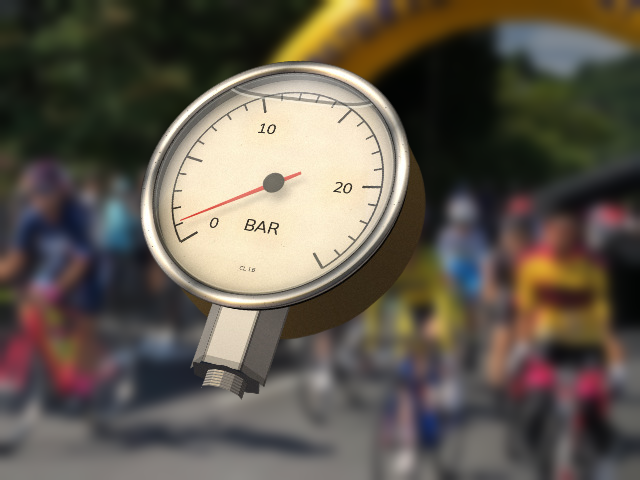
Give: 1 bar
